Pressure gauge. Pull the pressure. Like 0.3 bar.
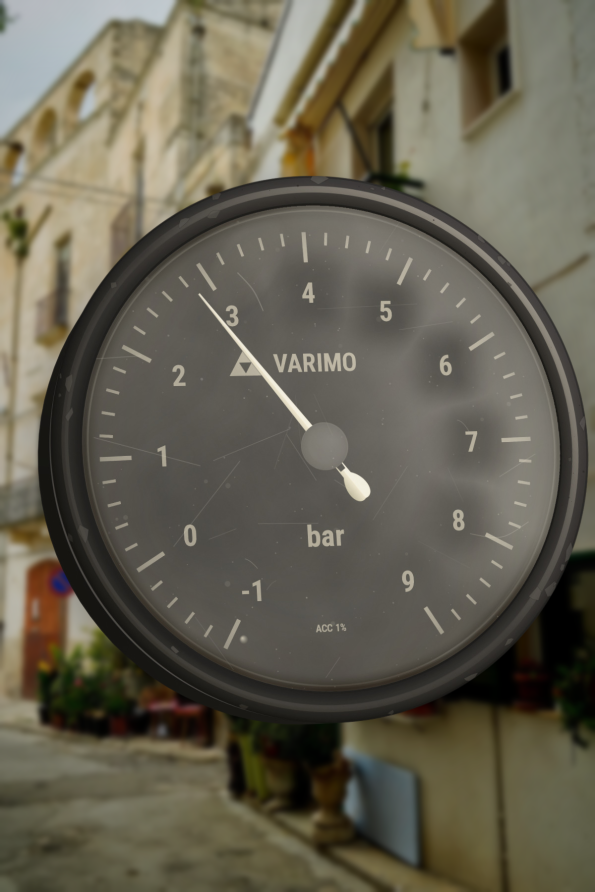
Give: 2.8 bar
